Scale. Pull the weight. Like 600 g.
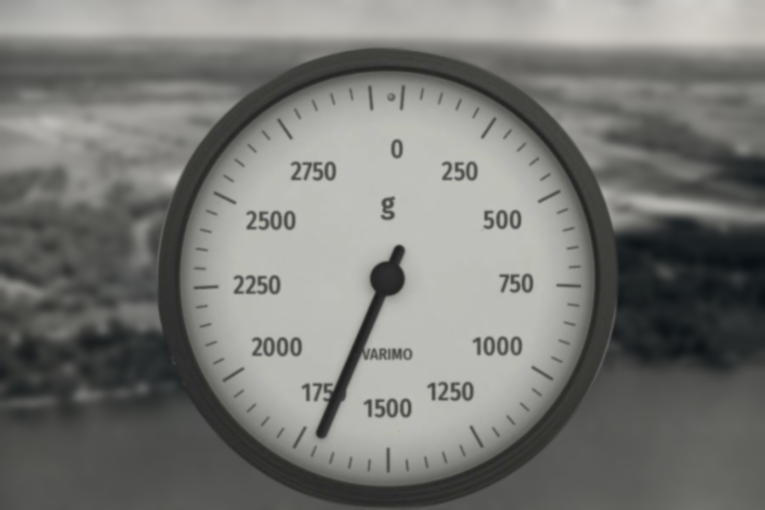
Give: 1700 g
